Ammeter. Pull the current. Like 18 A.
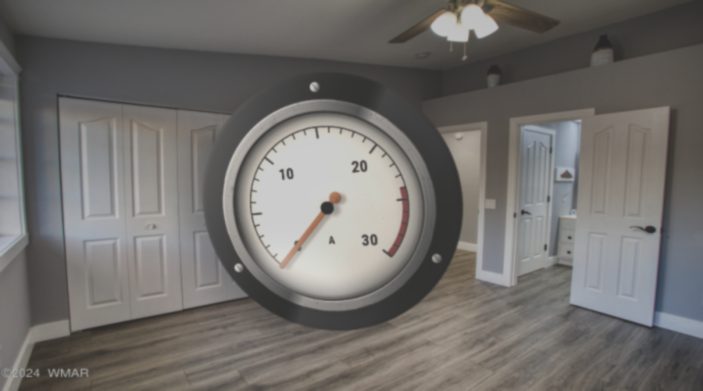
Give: 0 A
